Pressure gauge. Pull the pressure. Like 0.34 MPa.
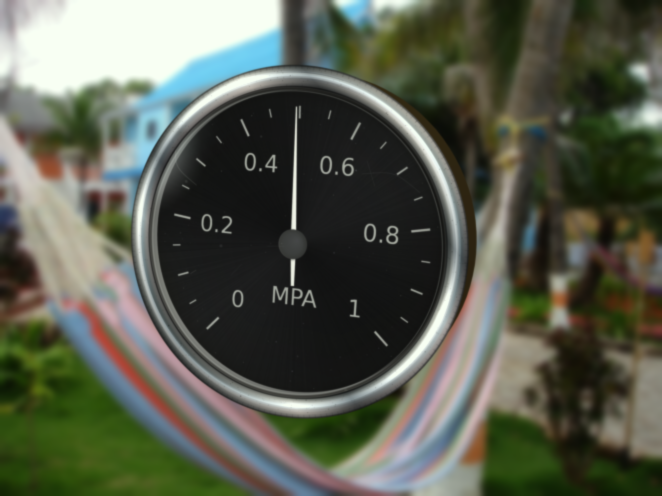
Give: 0.5 MPa
